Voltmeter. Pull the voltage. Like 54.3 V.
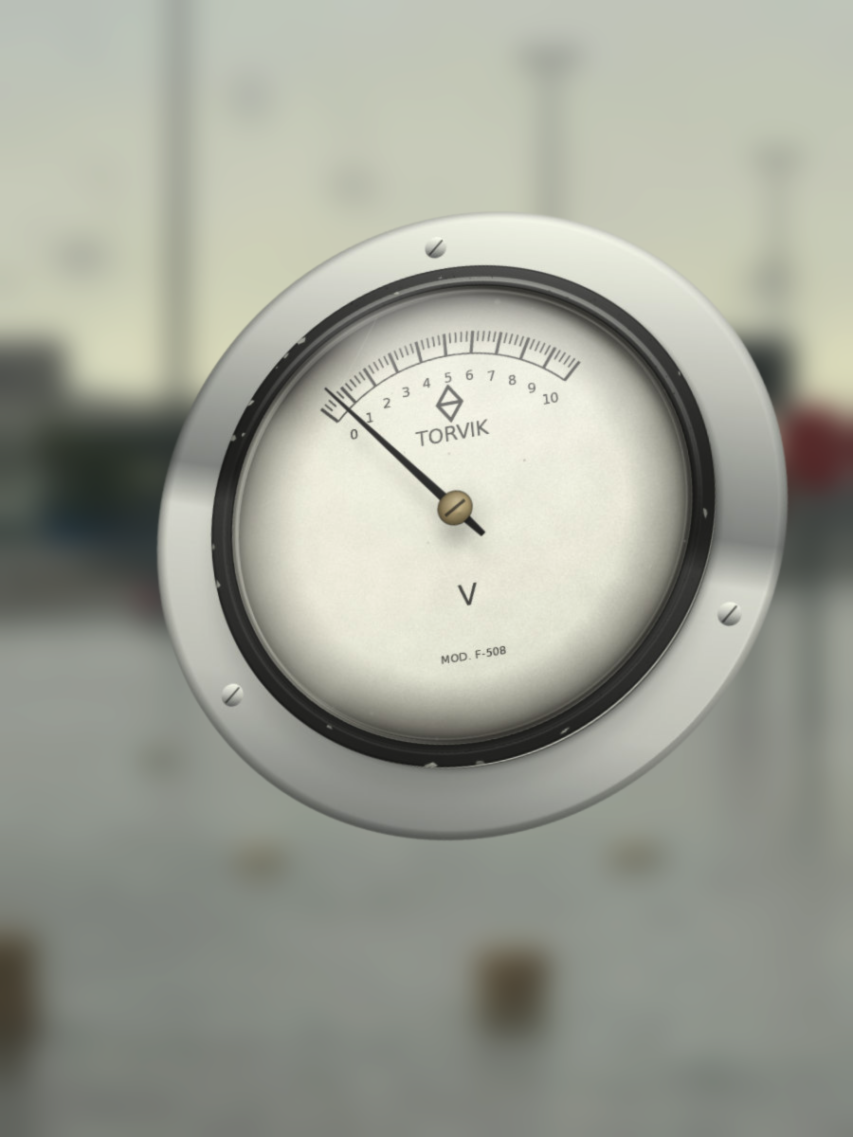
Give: 0.6 V
